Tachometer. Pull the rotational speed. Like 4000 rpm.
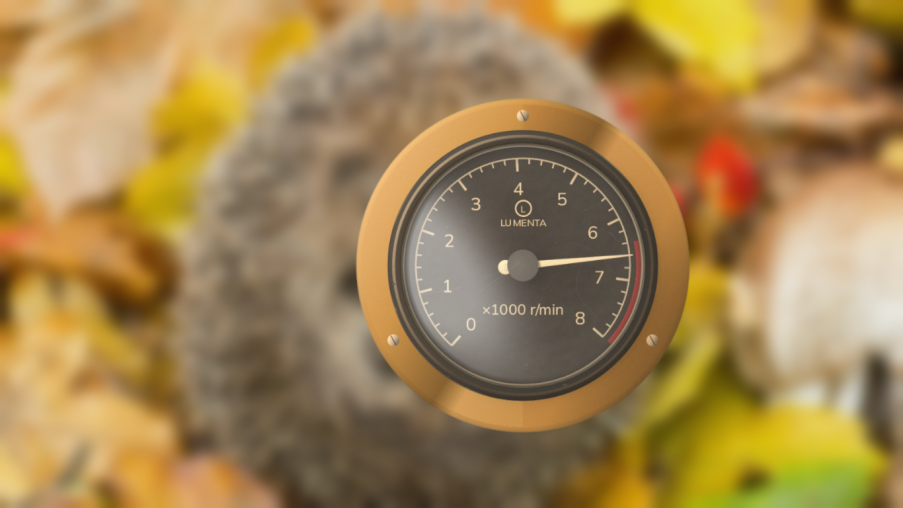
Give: 6600 rpm
